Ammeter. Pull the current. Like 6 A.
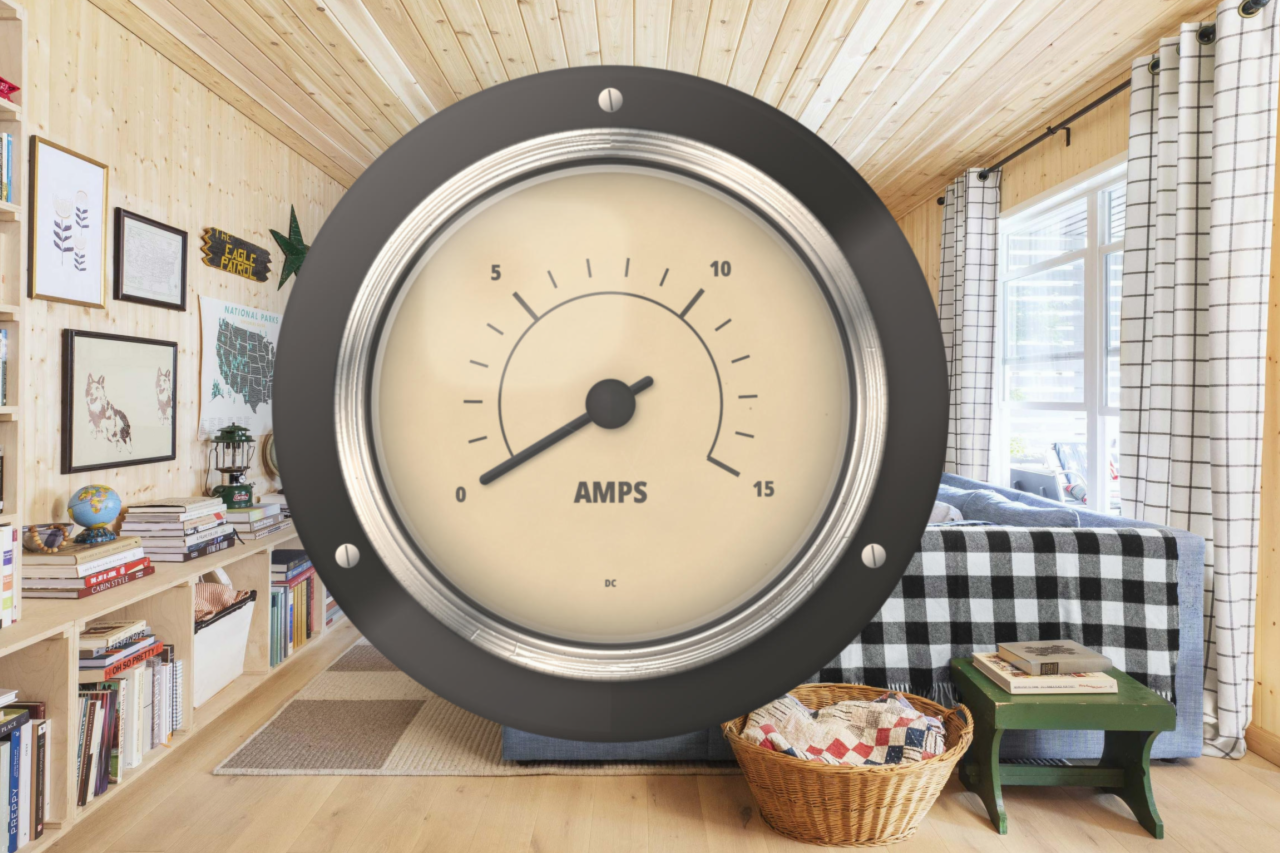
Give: 0 A
